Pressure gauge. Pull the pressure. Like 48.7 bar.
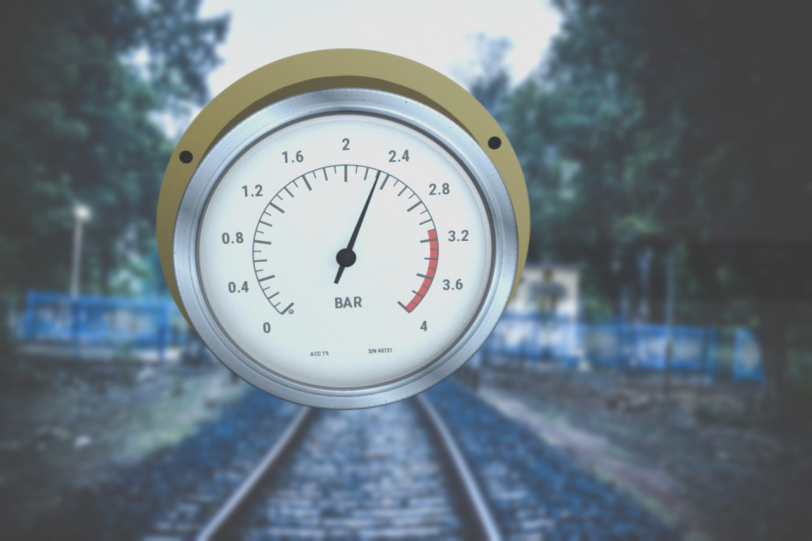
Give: 2.3 bar
